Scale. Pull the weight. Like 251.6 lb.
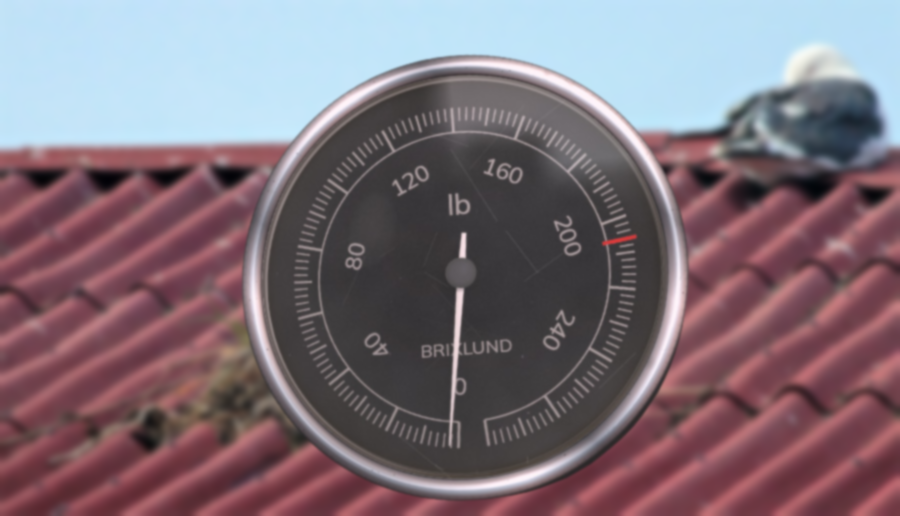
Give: 2 lb
